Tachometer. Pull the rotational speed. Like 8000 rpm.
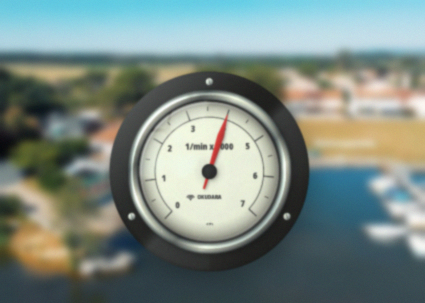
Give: 4000 rpm
